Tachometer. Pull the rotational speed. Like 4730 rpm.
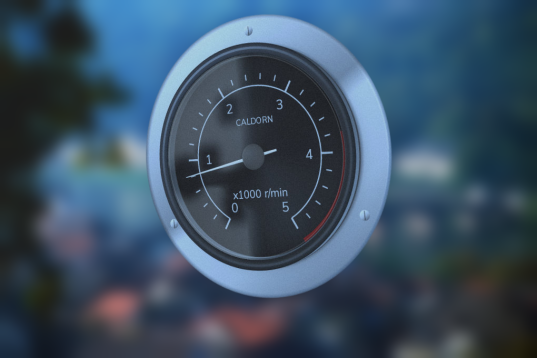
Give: 800 rpm
